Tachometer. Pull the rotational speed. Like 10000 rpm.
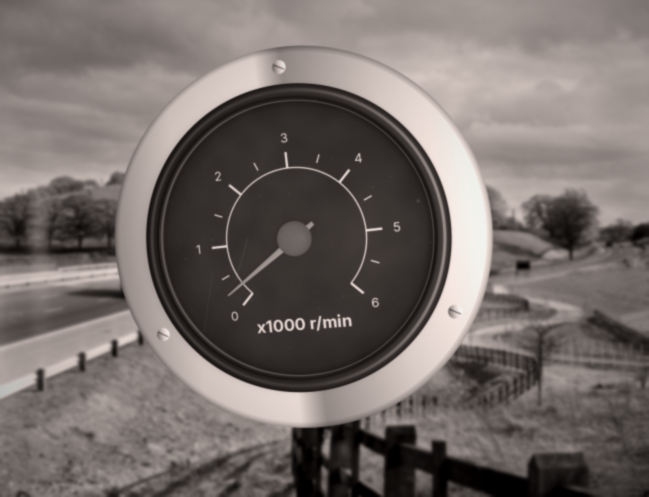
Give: 250 rpm
